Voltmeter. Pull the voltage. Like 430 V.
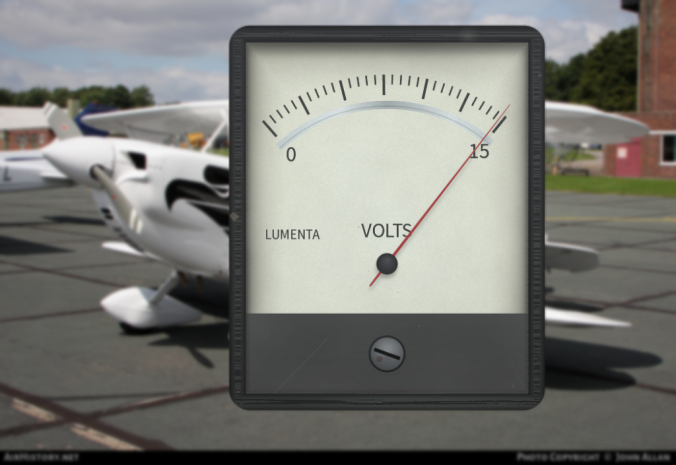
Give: 14.75 V
